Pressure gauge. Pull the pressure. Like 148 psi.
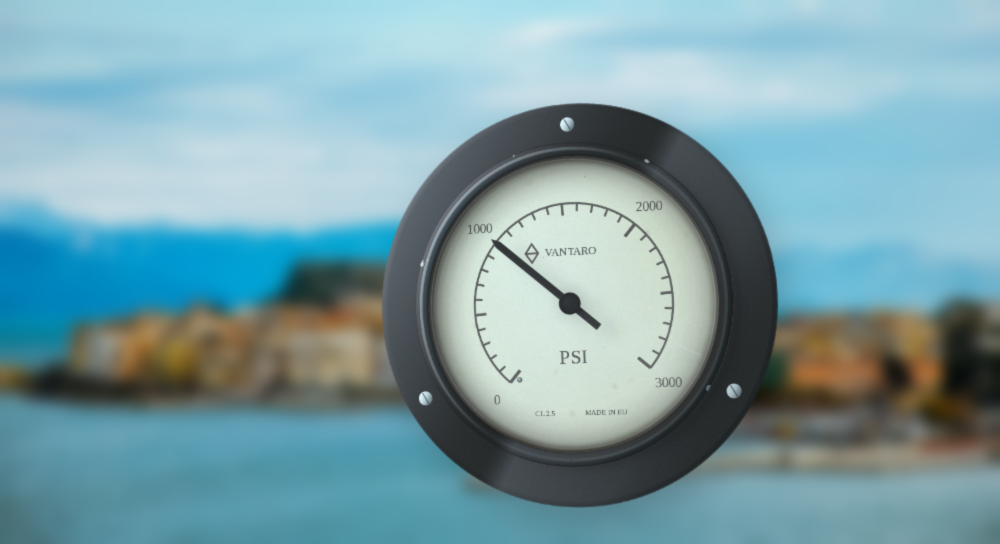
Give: 1000 psi
